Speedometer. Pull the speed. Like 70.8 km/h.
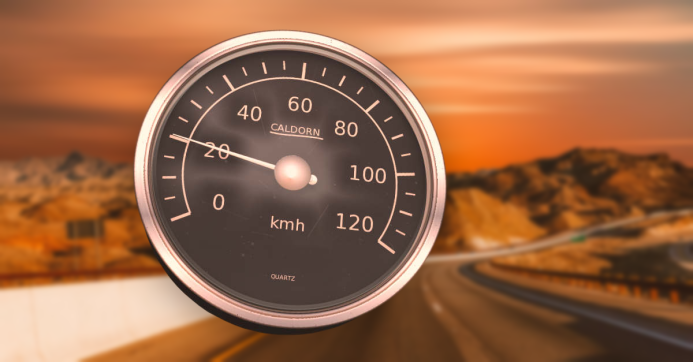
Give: 20 km/h
